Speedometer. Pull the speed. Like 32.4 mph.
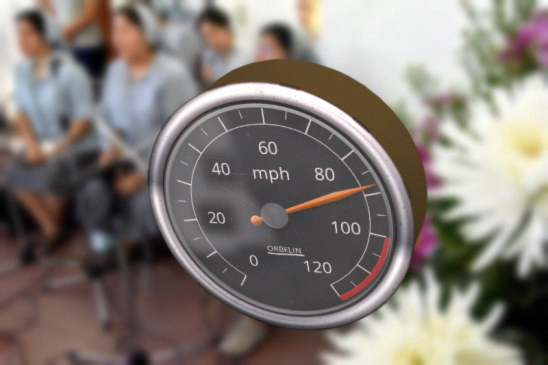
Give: 87.5 mph
